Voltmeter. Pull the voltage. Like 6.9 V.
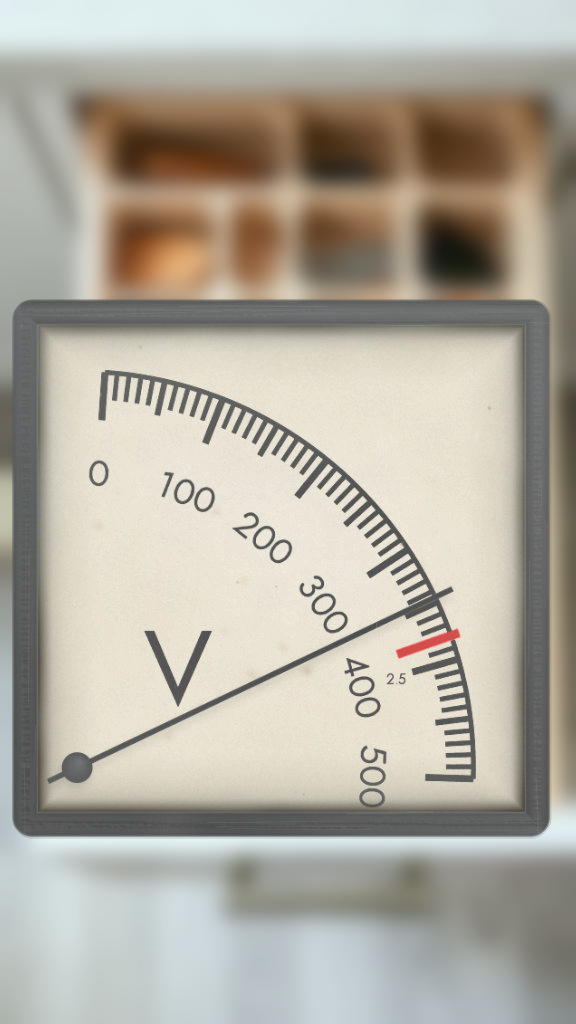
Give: 345 V
